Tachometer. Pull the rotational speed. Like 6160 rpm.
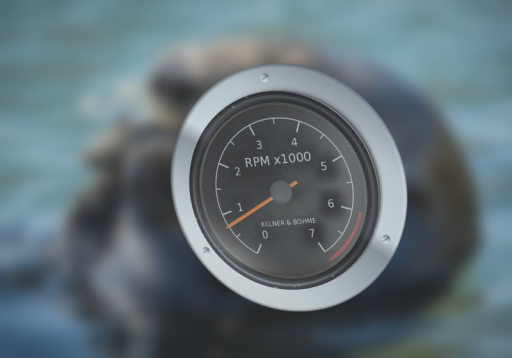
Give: 750 rpm
